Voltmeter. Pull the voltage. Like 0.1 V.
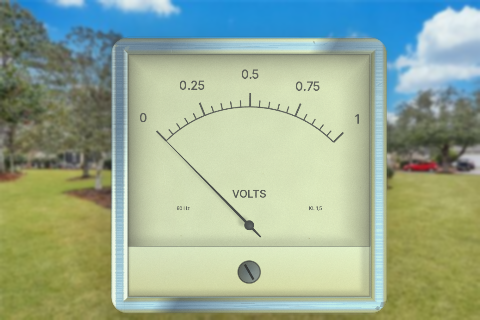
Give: 0 V
